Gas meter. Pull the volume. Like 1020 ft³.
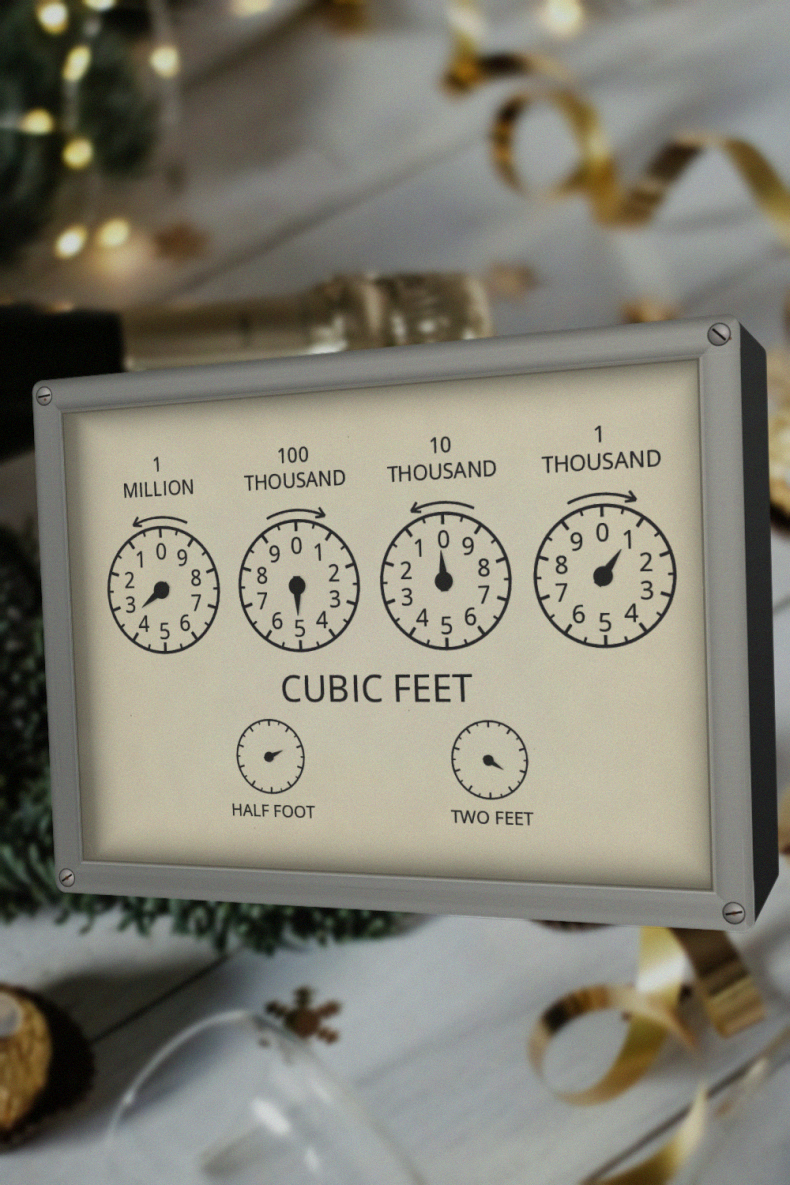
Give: 350100 ft³
